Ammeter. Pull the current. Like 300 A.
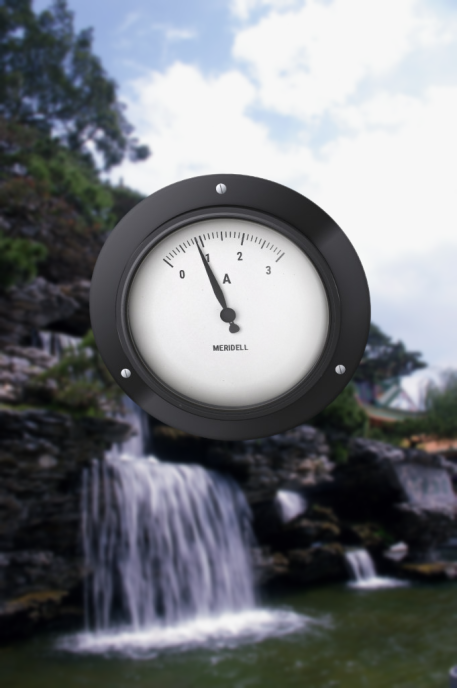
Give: 0.9 A
